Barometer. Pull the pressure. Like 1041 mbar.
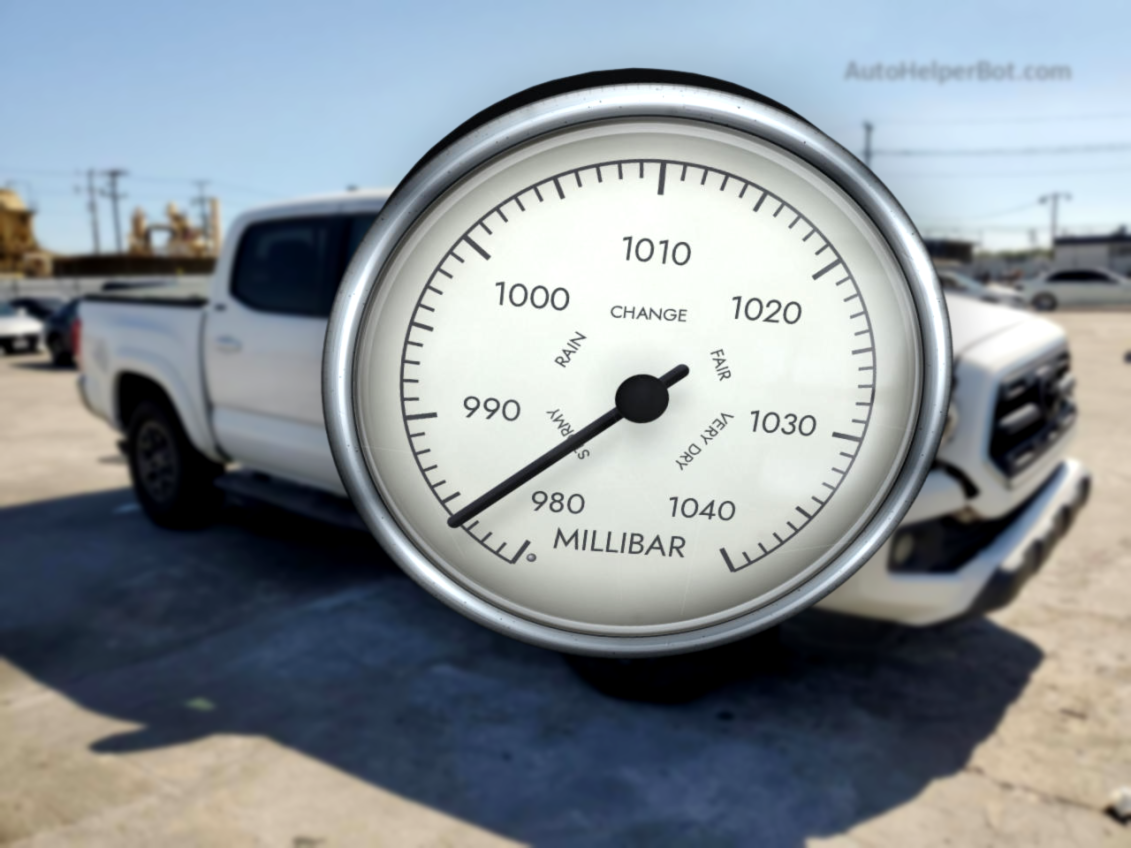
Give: 984 mbar
